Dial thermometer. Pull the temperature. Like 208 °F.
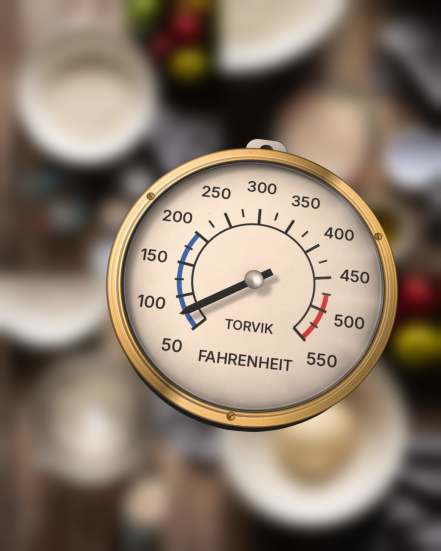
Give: 75 °F
